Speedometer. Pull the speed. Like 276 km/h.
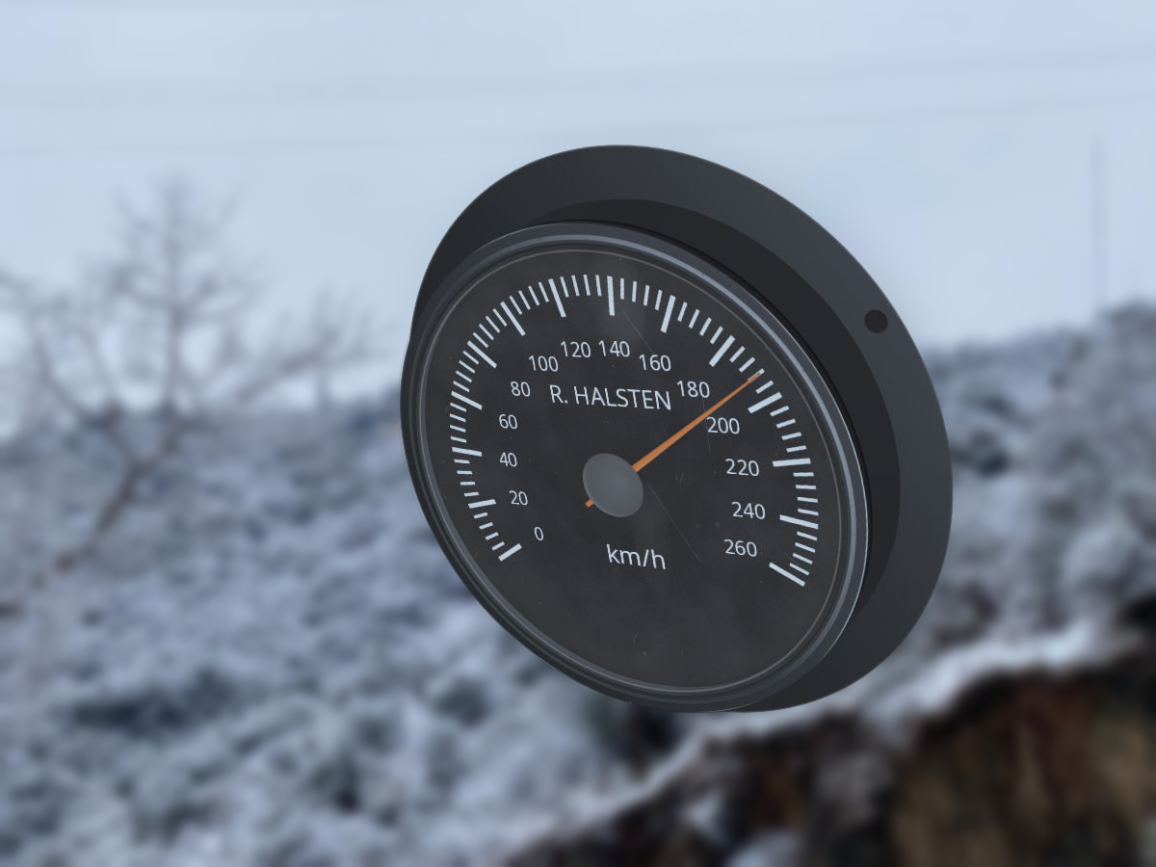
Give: 192 km/h
